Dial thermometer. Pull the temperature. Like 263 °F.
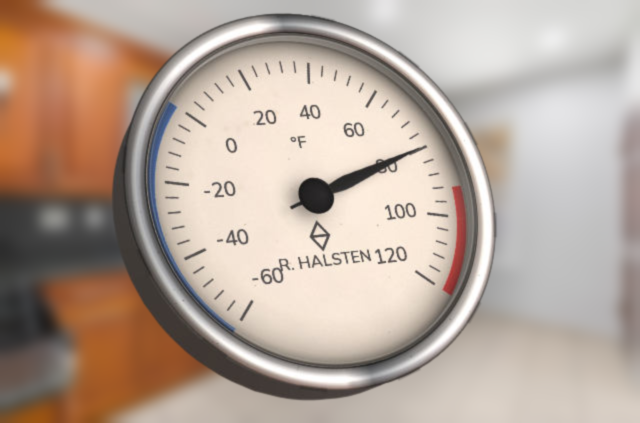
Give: 80 °F
